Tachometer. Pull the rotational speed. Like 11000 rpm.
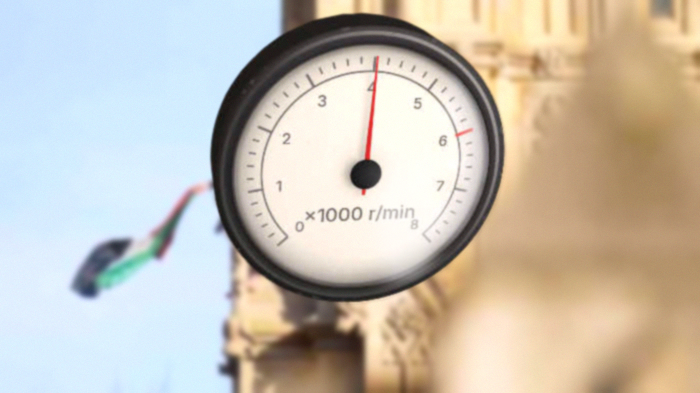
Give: 4000 rpm
